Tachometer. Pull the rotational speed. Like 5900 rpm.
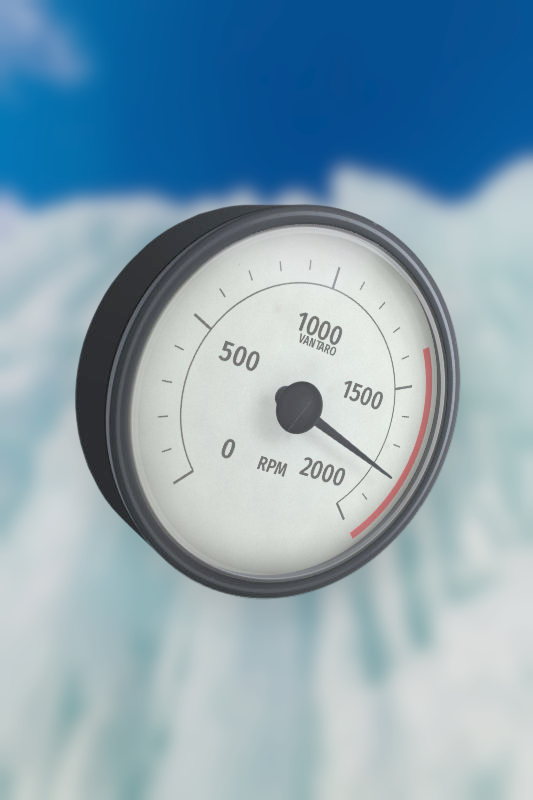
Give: 1800 rpm
